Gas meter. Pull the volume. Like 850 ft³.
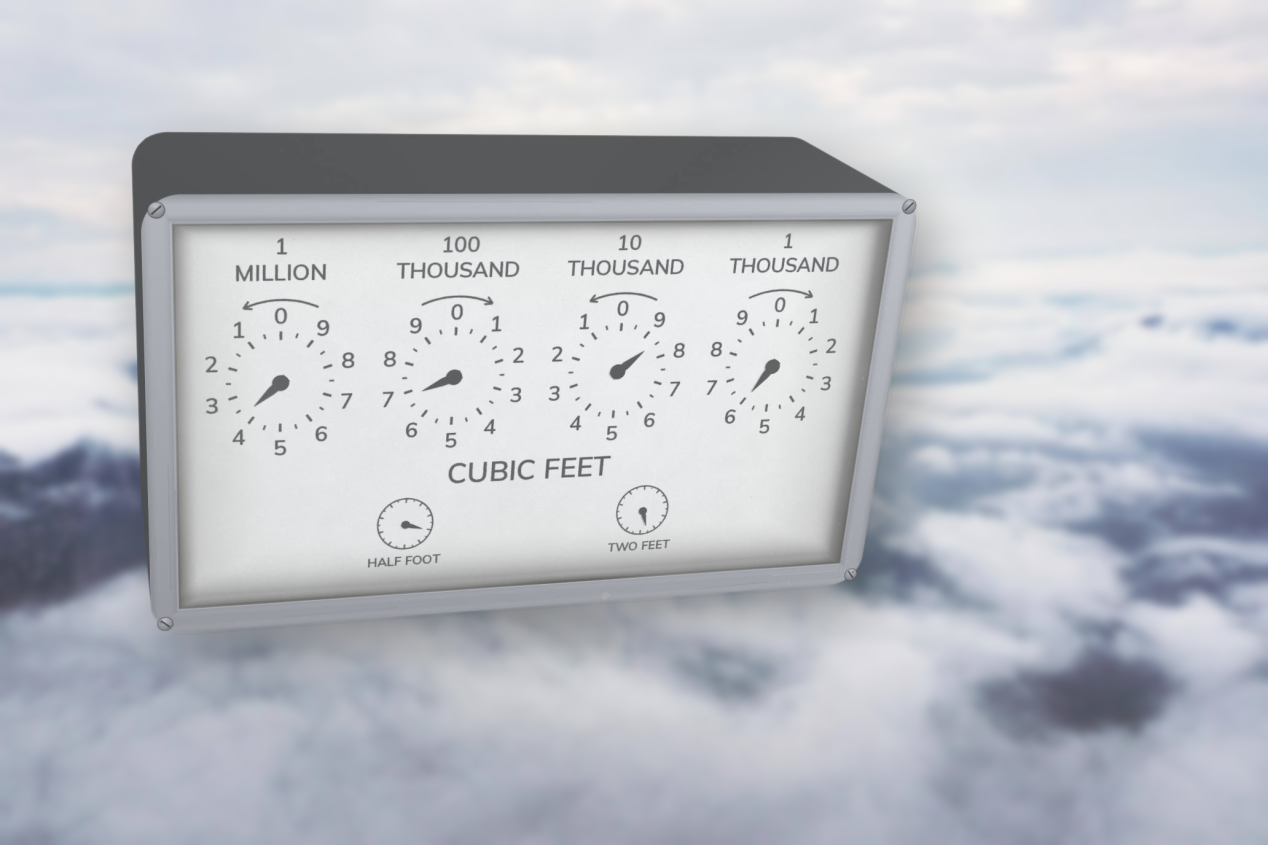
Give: 368600 ft³
